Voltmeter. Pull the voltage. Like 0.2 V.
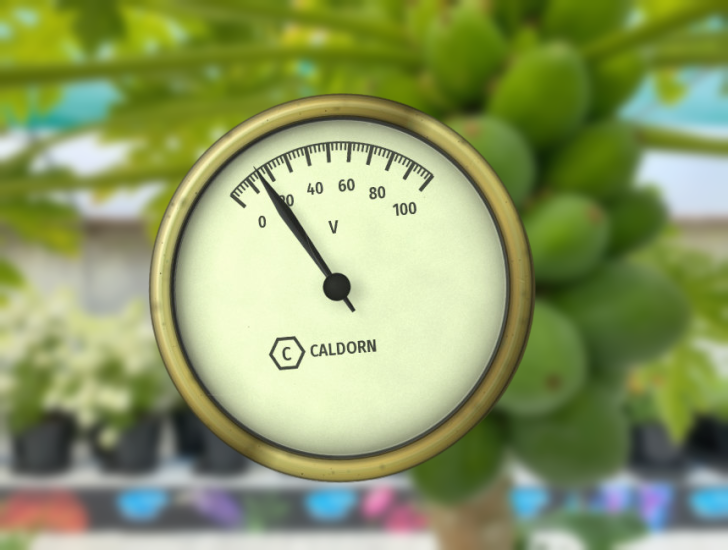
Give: 16 V
